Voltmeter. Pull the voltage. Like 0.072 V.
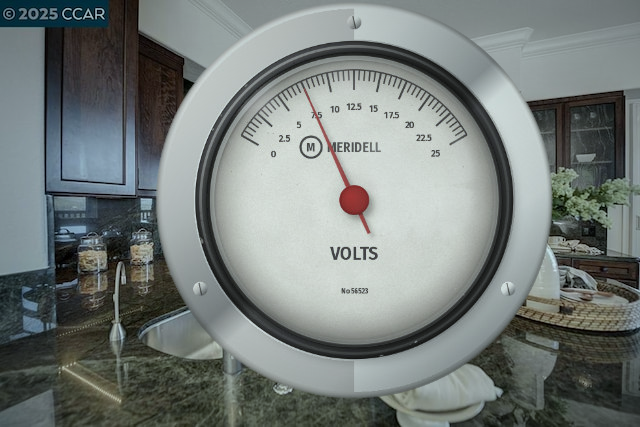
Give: 7.5 V
